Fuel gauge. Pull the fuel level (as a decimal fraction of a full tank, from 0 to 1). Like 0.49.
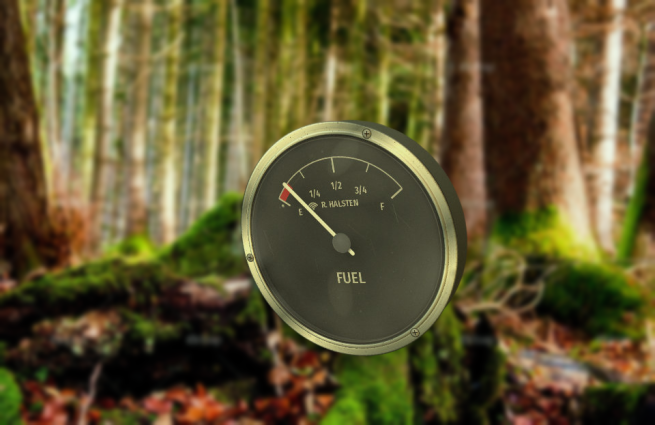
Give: 0.125
